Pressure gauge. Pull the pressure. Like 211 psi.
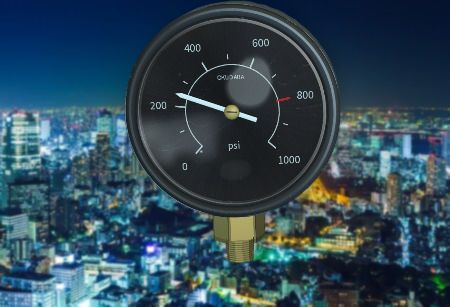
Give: 250 psi
